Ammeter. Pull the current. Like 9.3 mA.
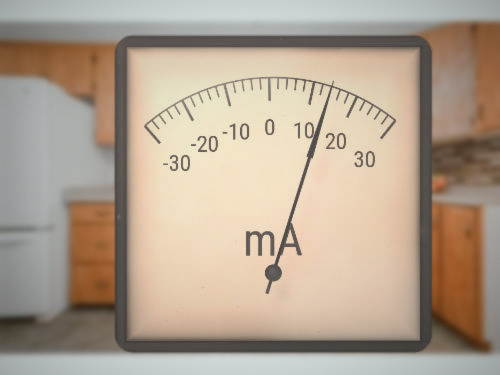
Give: 14 mA
